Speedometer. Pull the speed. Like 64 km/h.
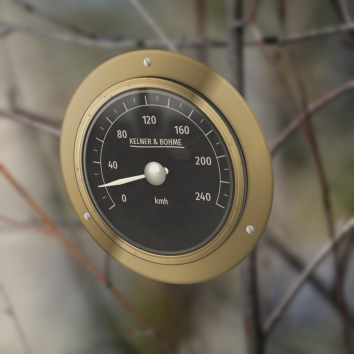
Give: 20 km/h
